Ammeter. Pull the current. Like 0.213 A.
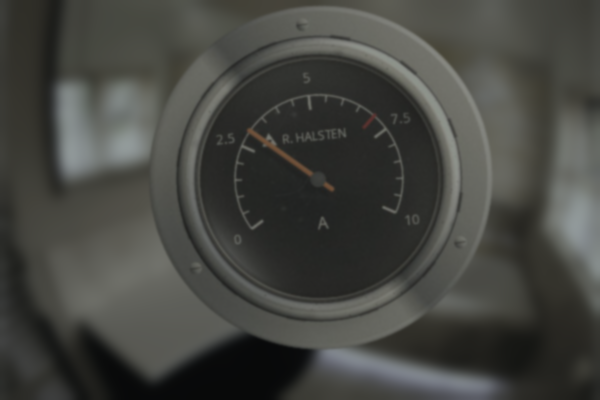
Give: 3 A
